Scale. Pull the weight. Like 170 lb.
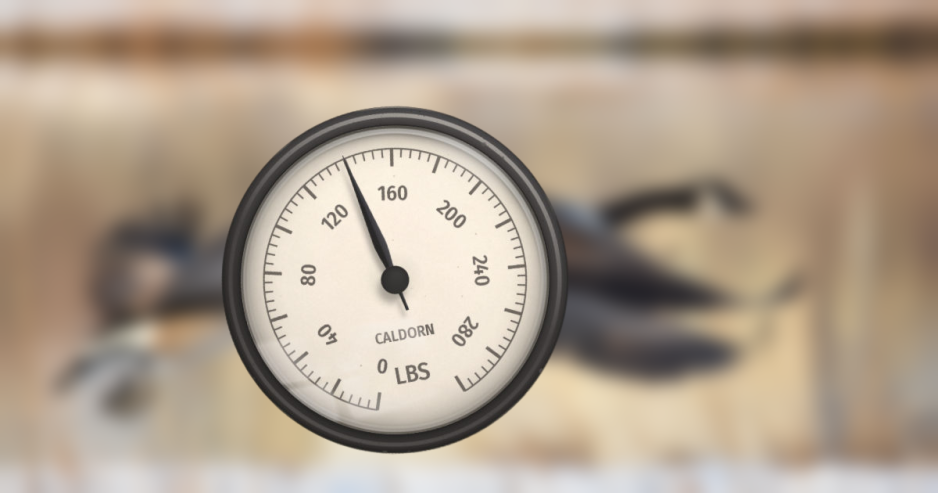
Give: 140 lb
